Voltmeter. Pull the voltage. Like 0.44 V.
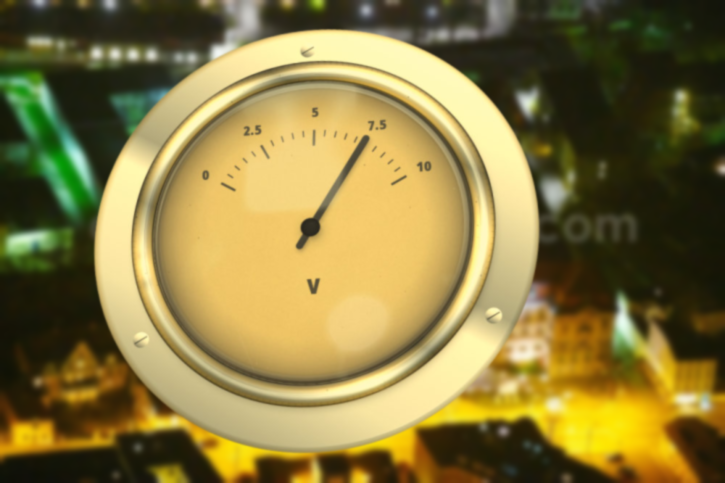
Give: 7.5 V
